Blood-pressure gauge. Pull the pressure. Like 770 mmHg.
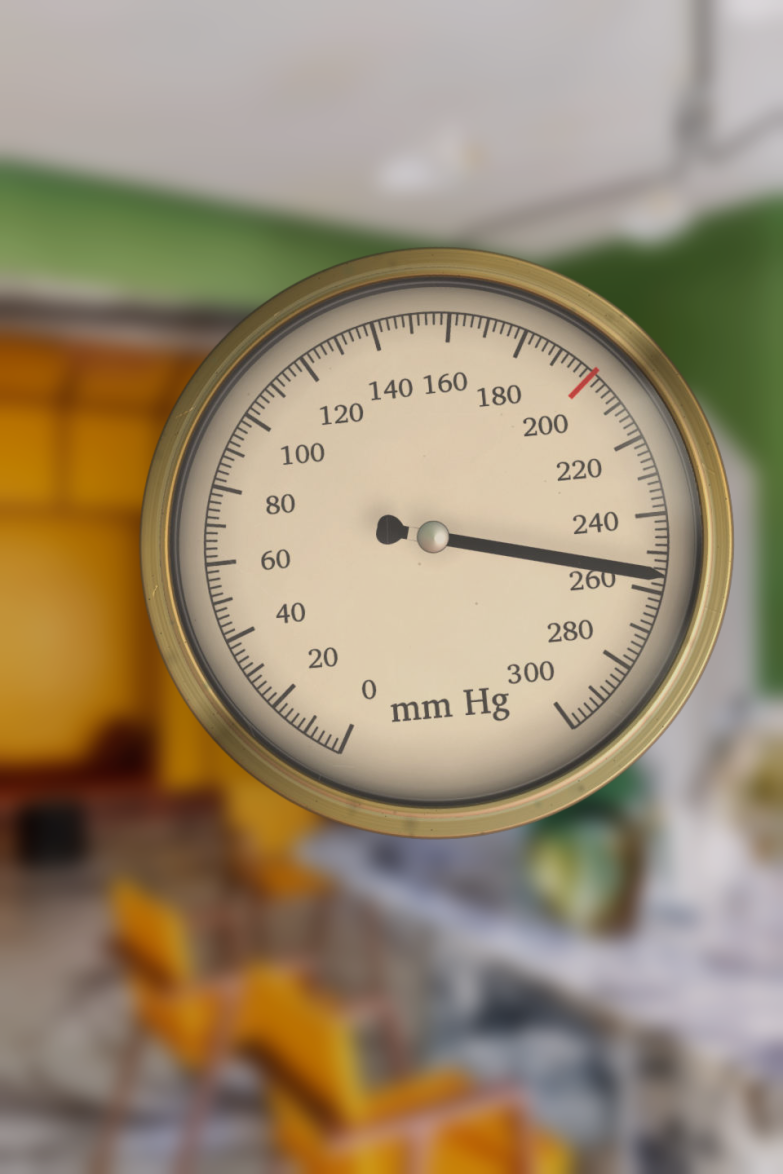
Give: 256 mmHg
